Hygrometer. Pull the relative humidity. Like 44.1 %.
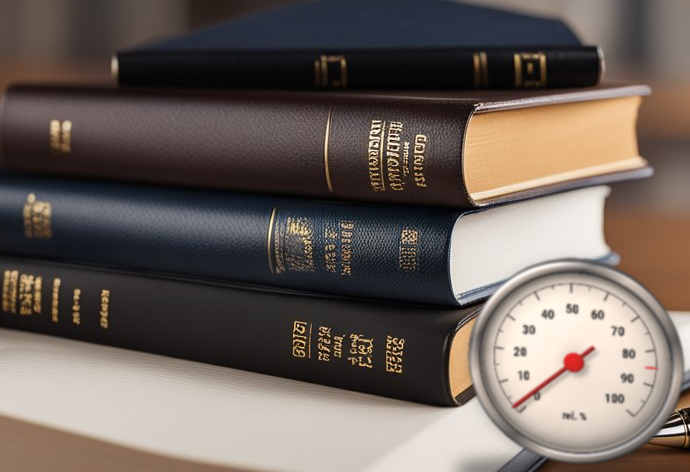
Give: 2.5 %
